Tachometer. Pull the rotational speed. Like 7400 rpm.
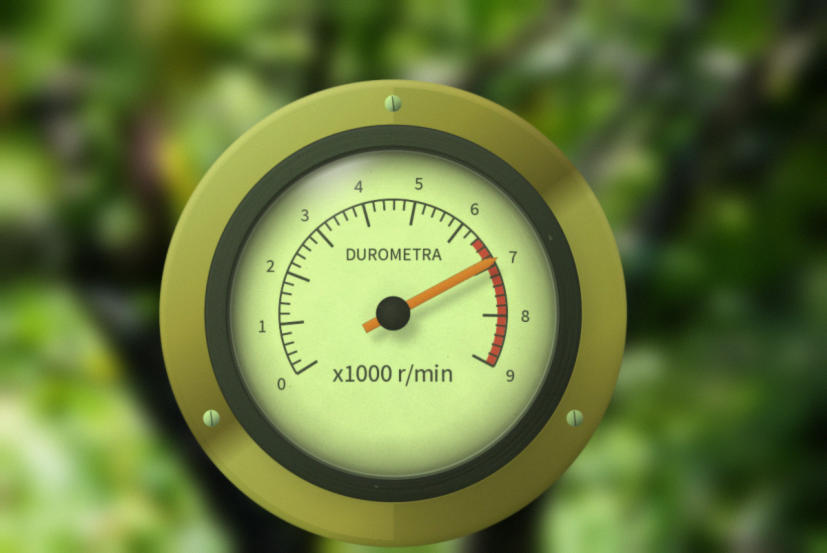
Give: 6900 rpm
